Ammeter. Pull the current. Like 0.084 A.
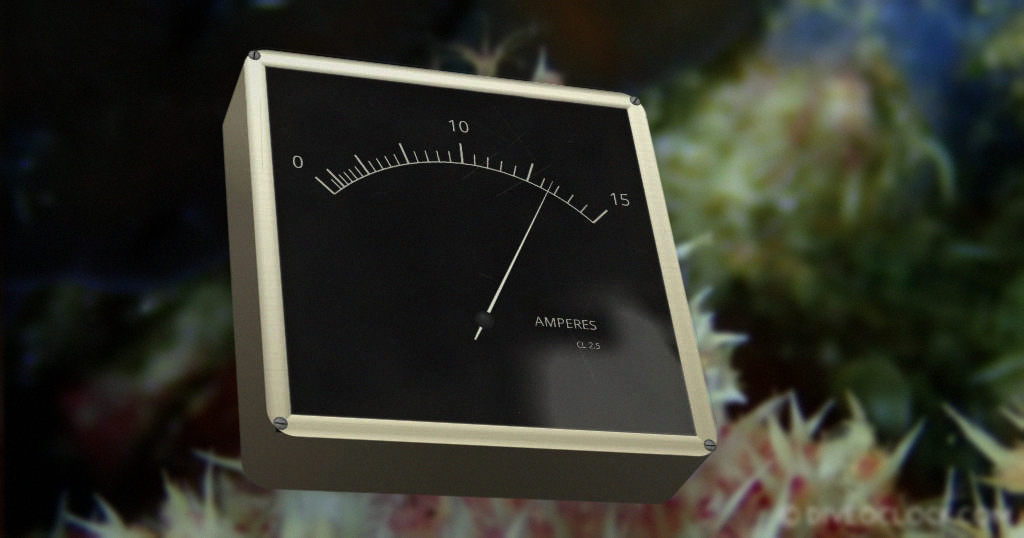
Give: 13.25 A
